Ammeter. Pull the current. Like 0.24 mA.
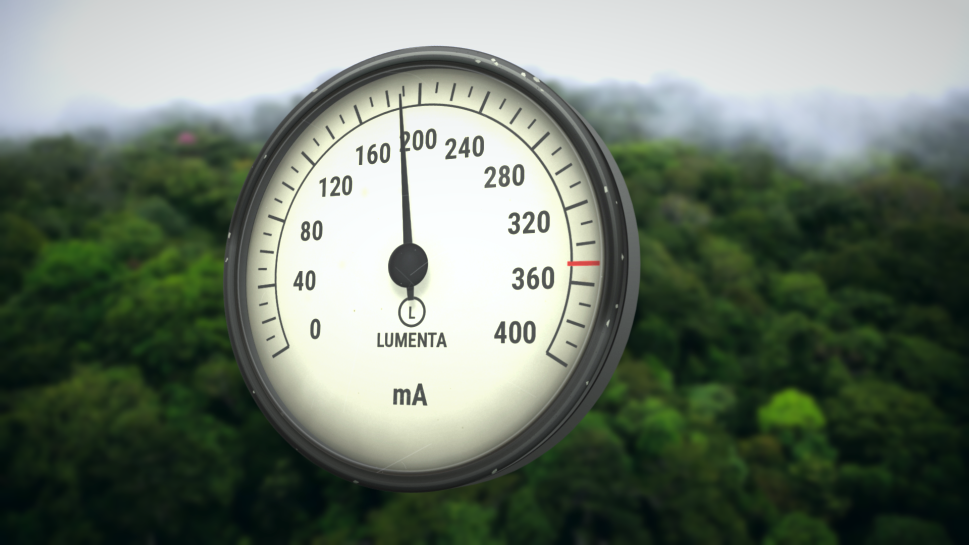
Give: 190 mA
